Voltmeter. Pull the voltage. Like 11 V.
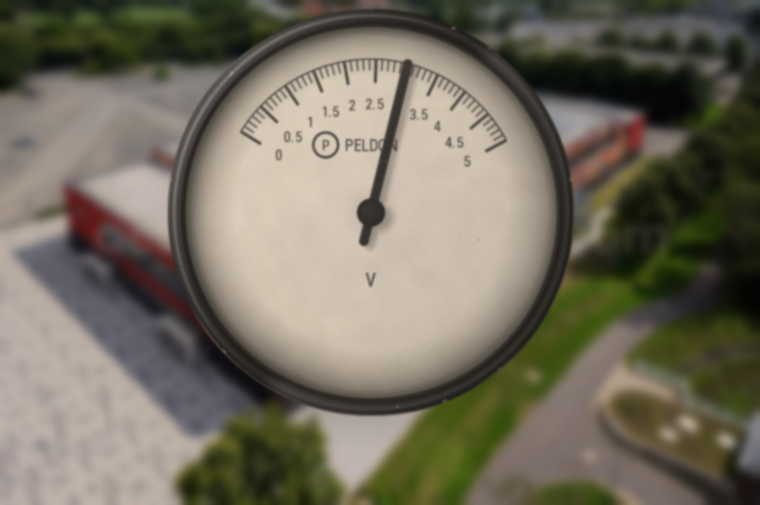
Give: 3 V
